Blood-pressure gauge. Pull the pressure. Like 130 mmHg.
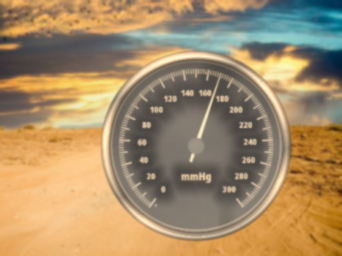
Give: 170 mmHg
